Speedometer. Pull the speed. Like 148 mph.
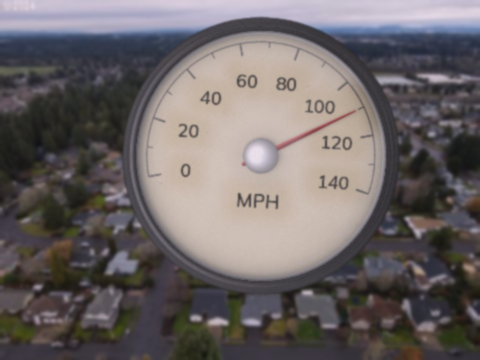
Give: 110 mph
